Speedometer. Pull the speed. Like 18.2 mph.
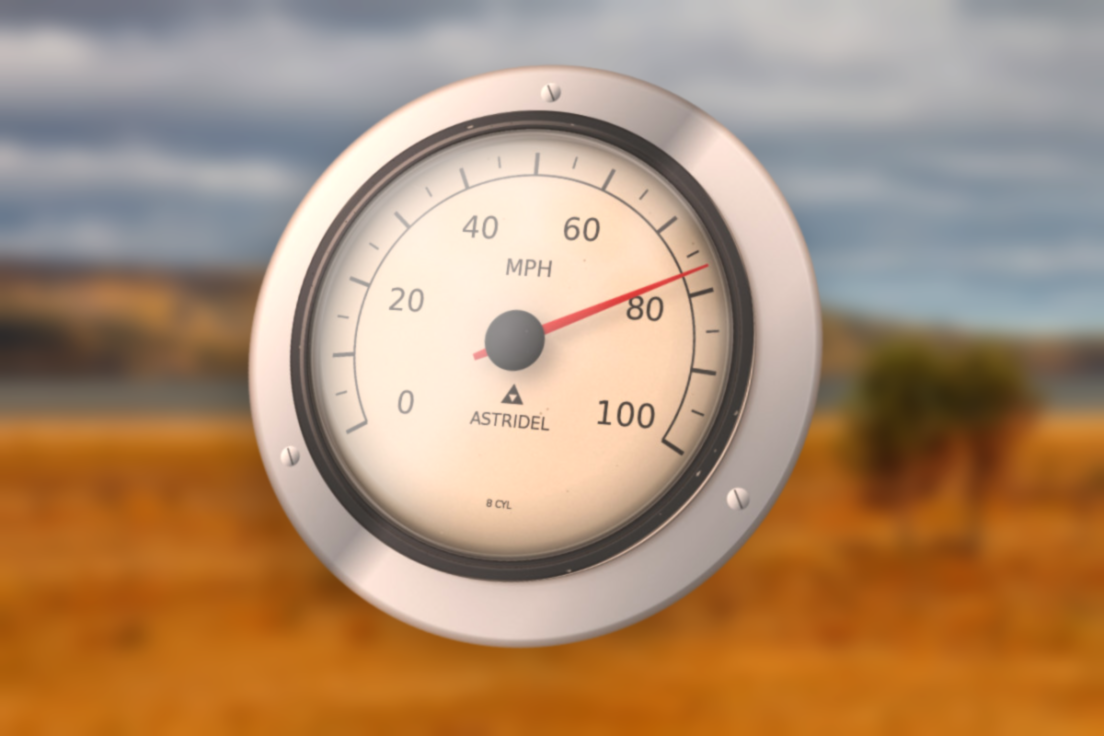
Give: 77.5 mph
